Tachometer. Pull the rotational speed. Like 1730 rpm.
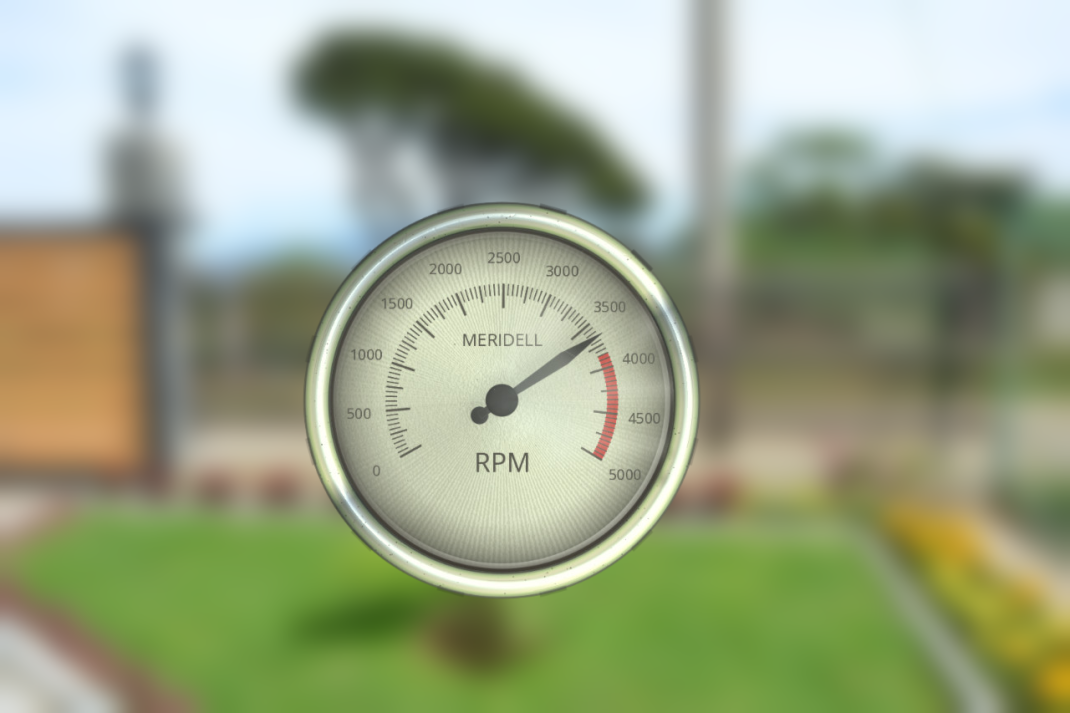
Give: 3650 rpm
